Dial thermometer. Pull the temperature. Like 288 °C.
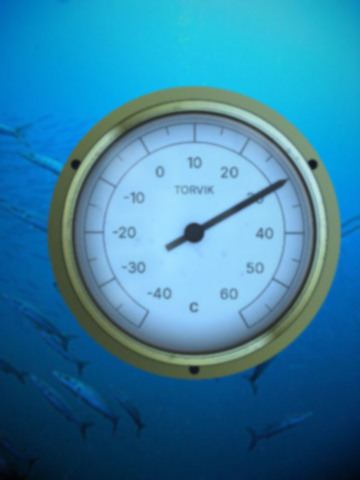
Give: 30 °C
